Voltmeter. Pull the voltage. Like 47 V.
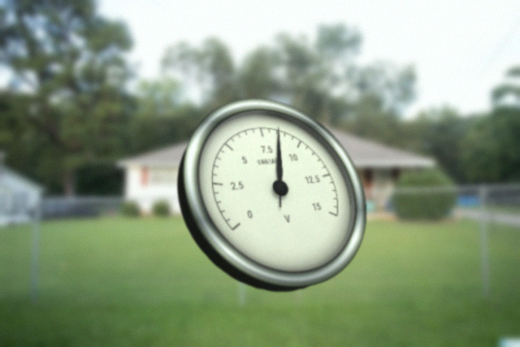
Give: 8.5 V
